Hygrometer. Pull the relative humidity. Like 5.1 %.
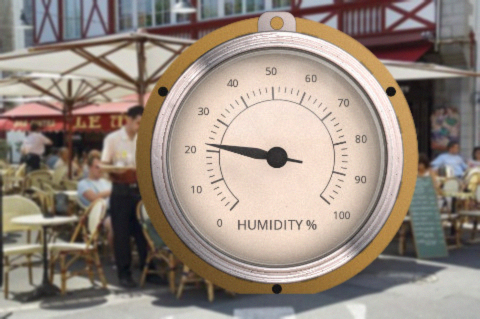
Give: 22 %
